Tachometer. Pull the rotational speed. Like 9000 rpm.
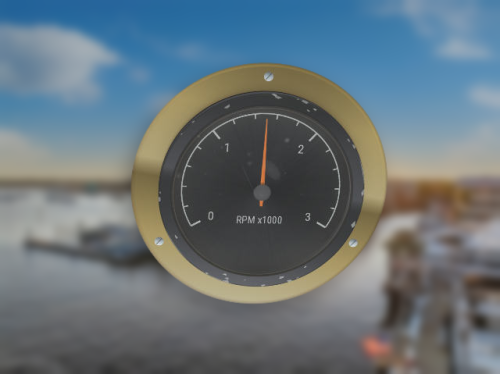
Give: 1500 rpm
